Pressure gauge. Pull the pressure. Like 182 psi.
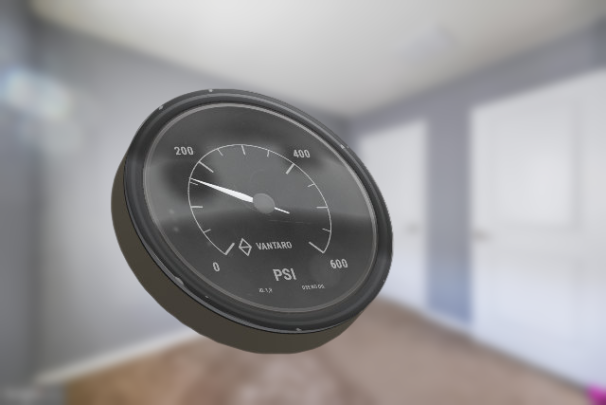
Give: 150 psi
